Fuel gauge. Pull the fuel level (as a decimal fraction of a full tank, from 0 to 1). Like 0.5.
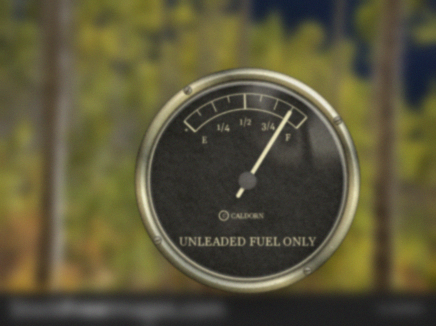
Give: 0.875
